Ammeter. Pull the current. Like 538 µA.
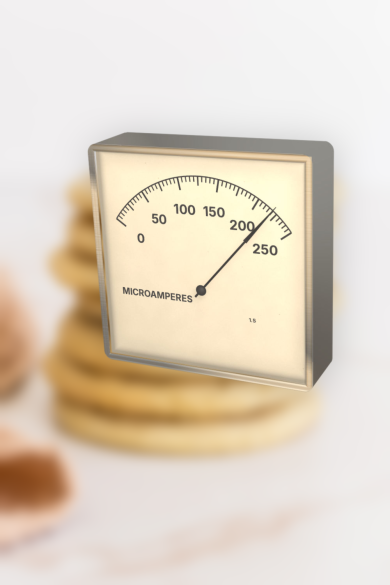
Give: 220 µA
